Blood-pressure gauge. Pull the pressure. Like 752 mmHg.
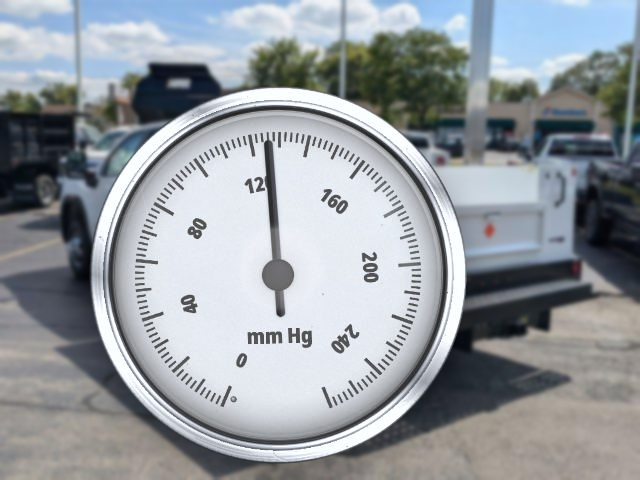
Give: 126 mmHg
